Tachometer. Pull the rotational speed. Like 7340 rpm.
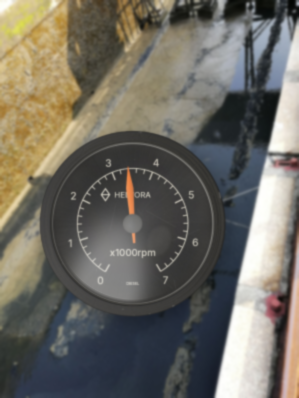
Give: 3400 rpm
